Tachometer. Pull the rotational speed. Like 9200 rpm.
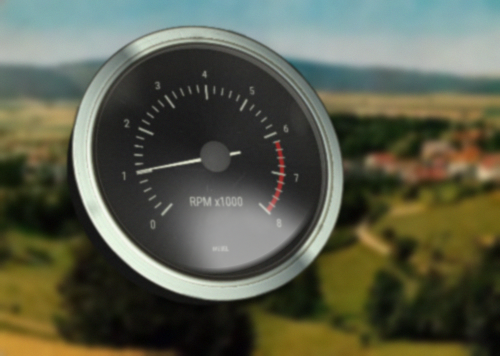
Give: 1000 rpm
